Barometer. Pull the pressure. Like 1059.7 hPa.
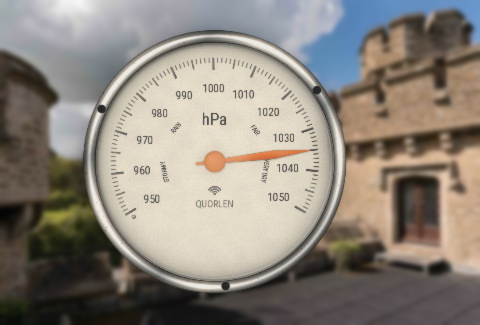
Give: 1035 hPa
